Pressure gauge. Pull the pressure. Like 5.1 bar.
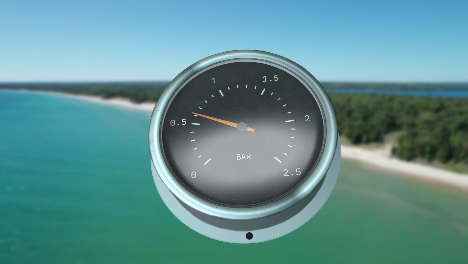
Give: 0.6 bar
